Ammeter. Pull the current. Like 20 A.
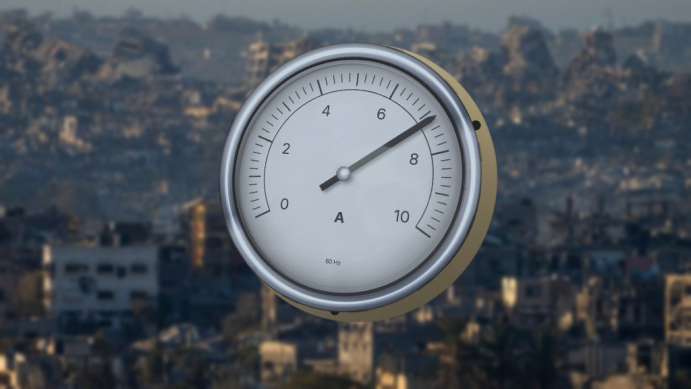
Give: 7.2 A
